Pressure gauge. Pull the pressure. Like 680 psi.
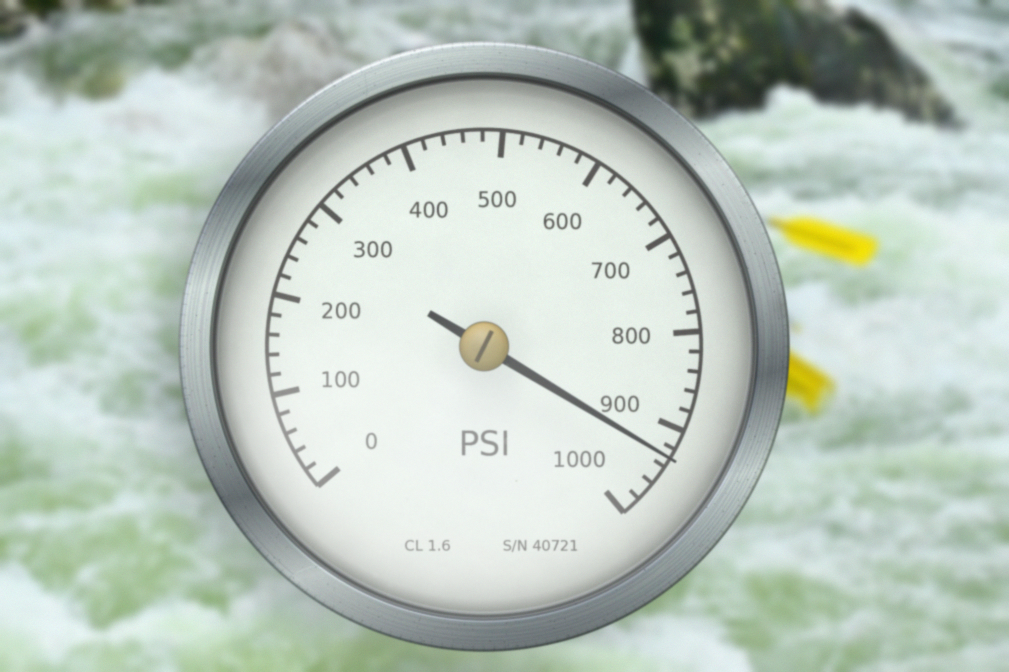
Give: 930 psi
